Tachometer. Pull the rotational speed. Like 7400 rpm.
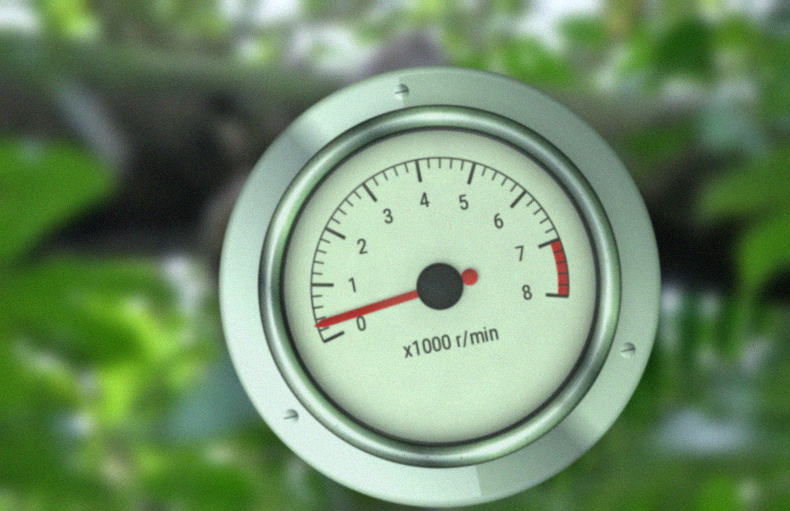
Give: 300 rpm
